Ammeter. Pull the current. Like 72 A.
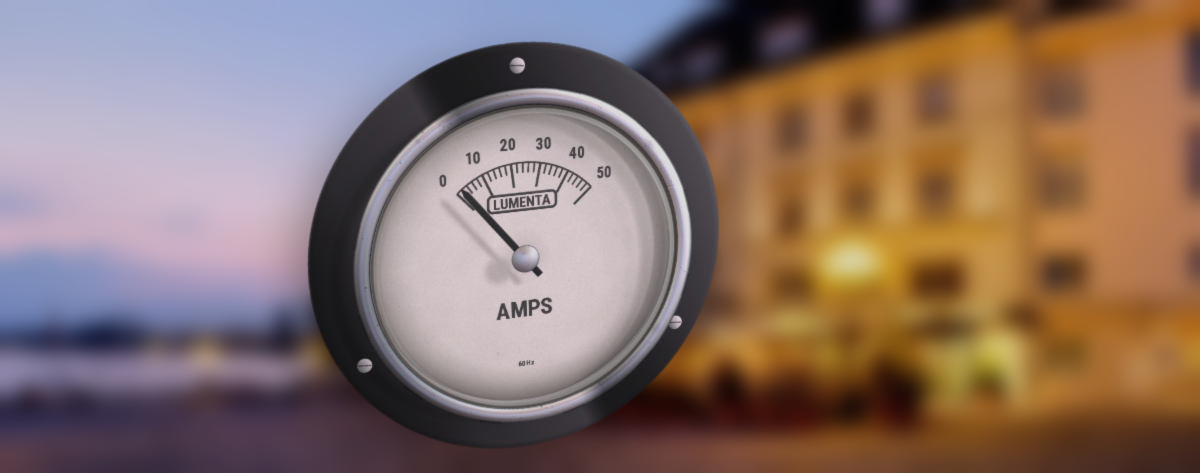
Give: 2 A
